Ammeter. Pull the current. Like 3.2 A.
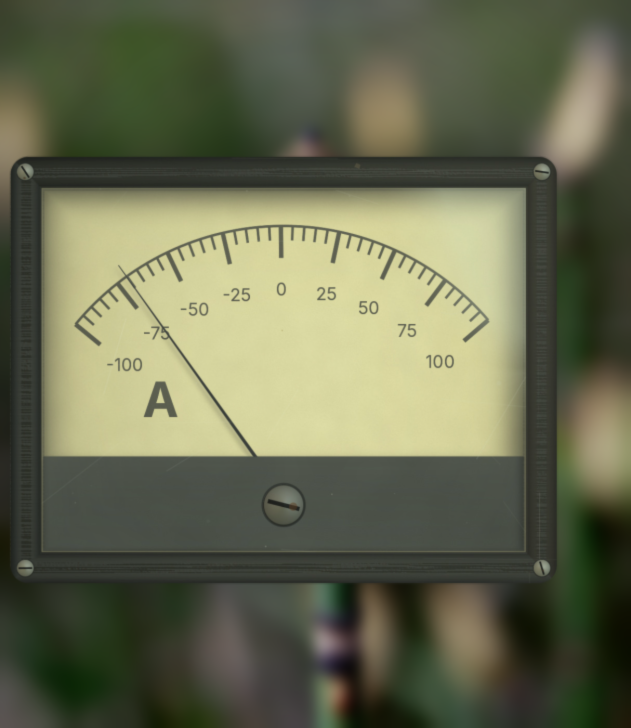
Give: -70 A
